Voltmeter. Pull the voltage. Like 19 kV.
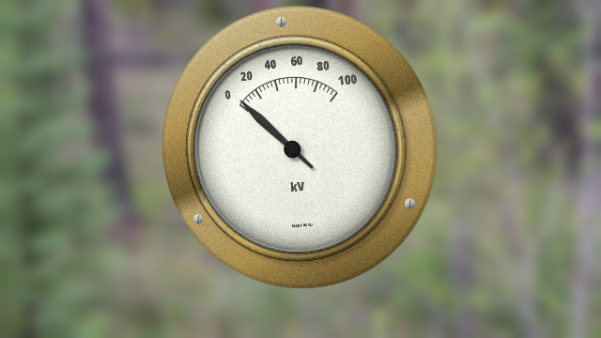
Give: 4 kV
